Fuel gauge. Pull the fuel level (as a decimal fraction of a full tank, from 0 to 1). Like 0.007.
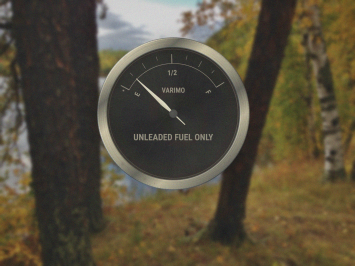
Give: 0.125
